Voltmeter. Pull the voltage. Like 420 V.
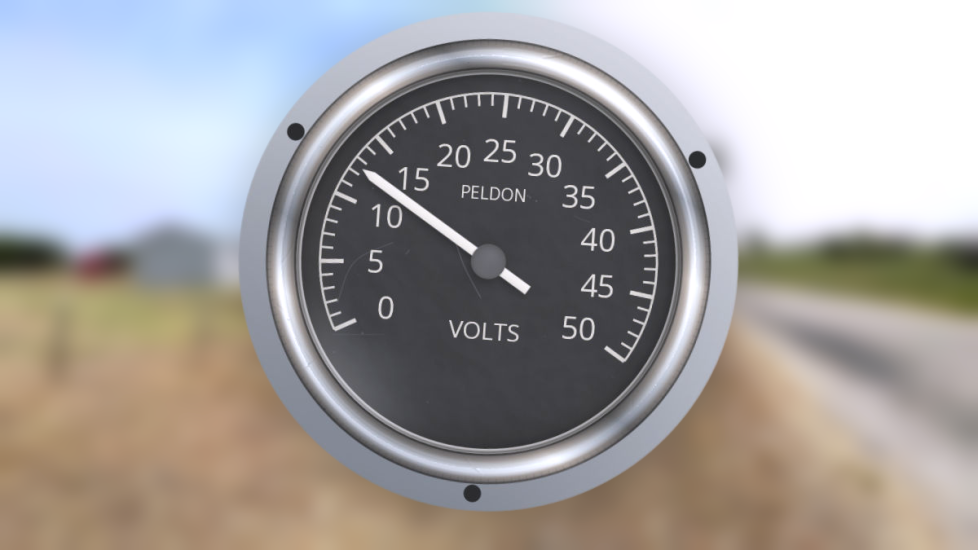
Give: 12.5 V
